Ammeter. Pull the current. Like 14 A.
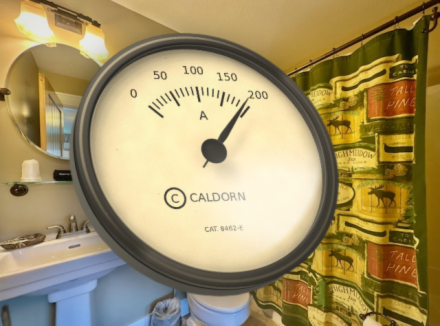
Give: 190 A
